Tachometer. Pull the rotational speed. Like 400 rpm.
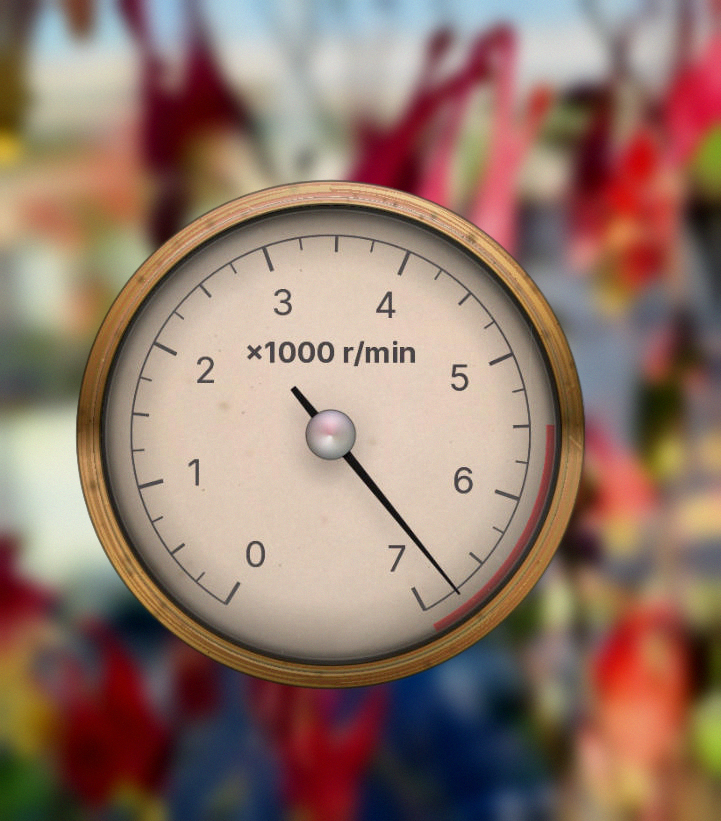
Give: 6750 rpm
